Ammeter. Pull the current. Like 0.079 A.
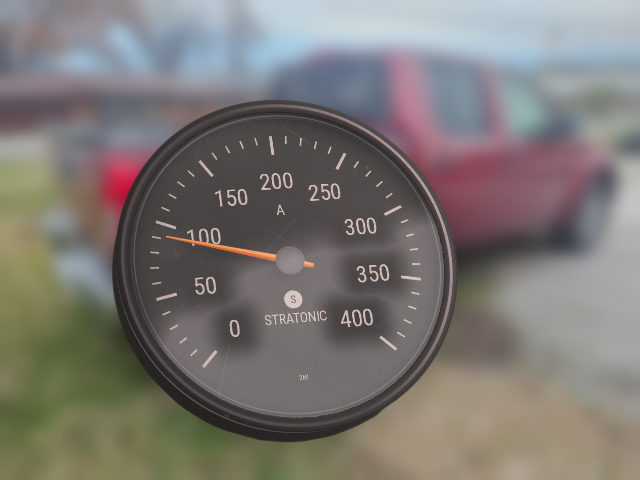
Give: 90 A
